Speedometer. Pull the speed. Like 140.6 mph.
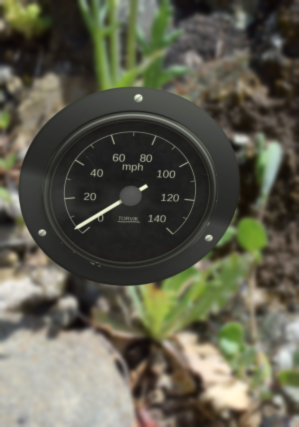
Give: 5 mph
